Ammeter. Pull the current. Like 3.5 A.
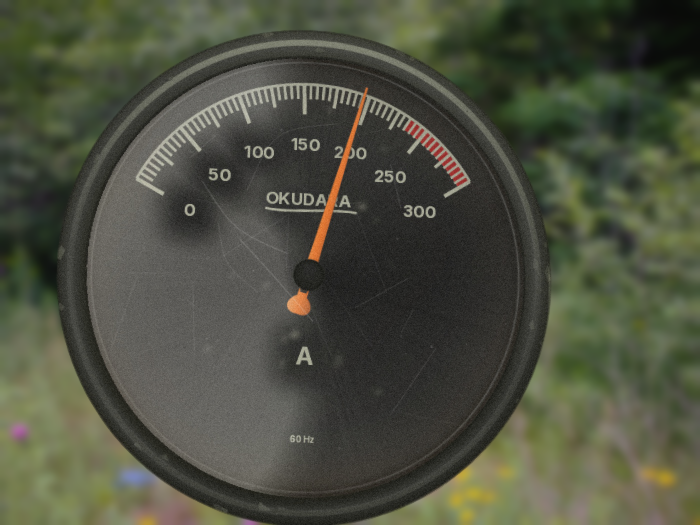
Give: 195 A
